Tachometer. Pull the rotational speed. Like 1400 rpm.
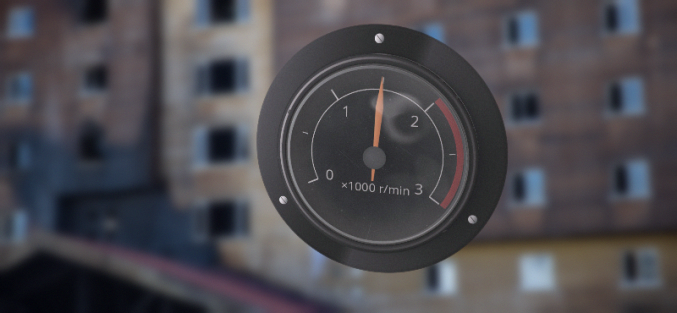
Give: 1500 rpm
